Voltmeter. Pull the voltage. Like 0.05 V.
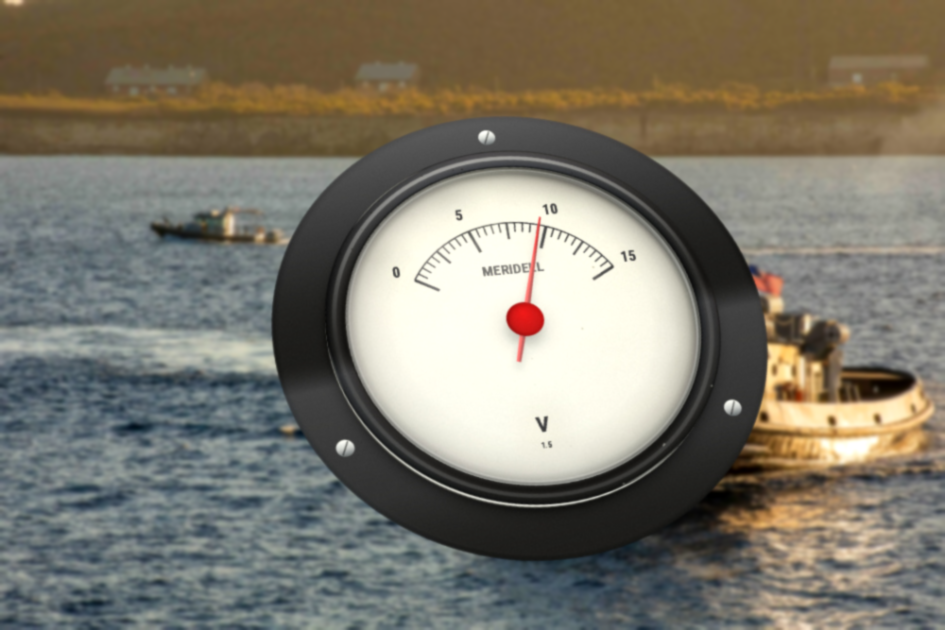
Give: 9.5 V
